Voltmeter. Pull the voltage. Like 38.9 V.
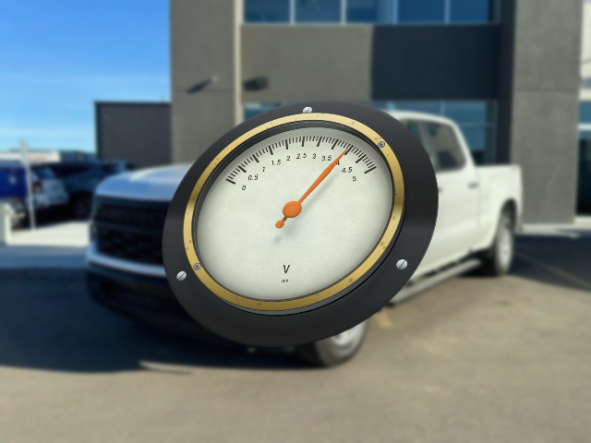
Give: 4 V
